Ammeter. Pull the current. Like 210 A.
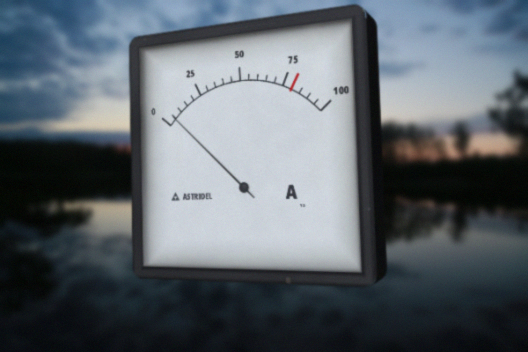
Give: 5 A
